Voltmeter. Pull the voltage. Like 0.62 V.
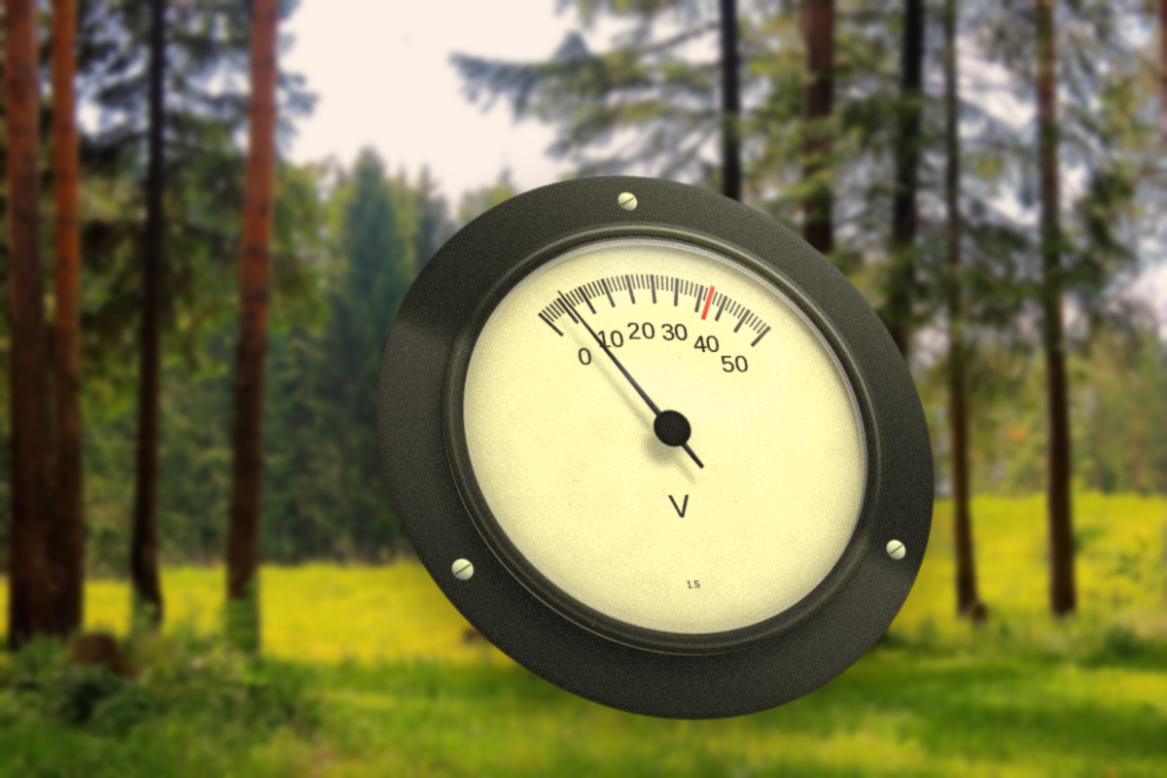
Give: 5 V
